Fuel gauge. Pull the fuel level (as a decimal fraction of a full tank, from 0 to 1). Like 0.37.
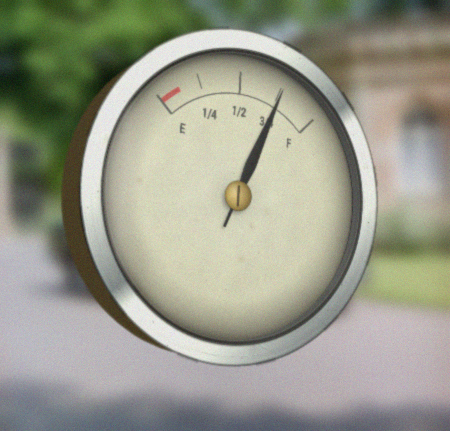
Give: 0.75
